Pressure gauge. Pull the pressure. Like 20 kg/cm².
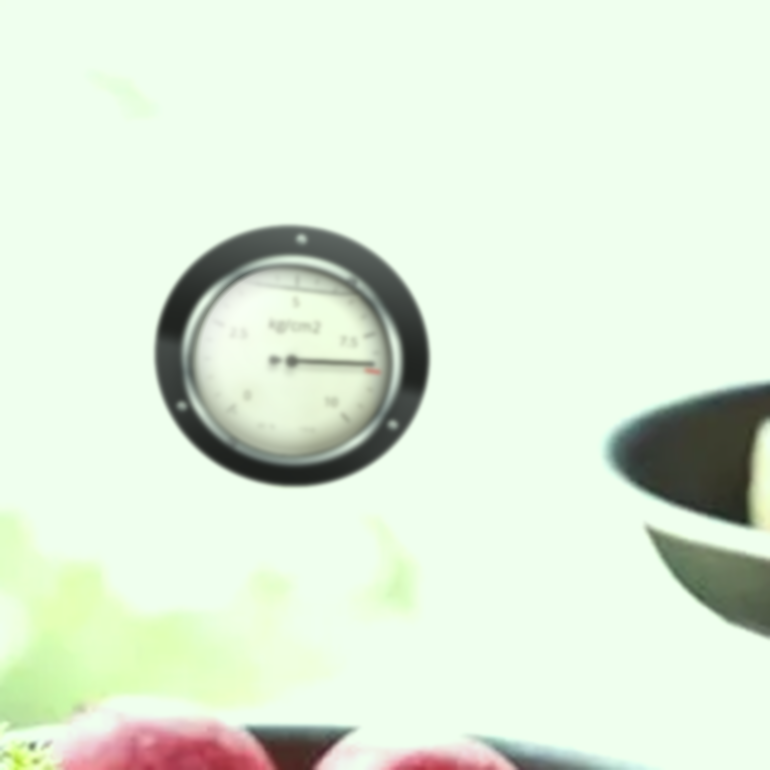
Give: 8.25 kg/cm²
